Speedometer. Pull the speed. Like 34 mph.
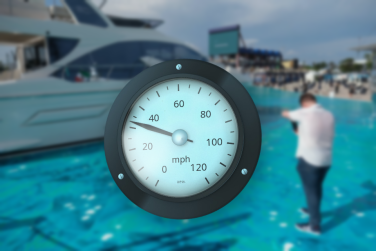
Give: 32.5 mph
